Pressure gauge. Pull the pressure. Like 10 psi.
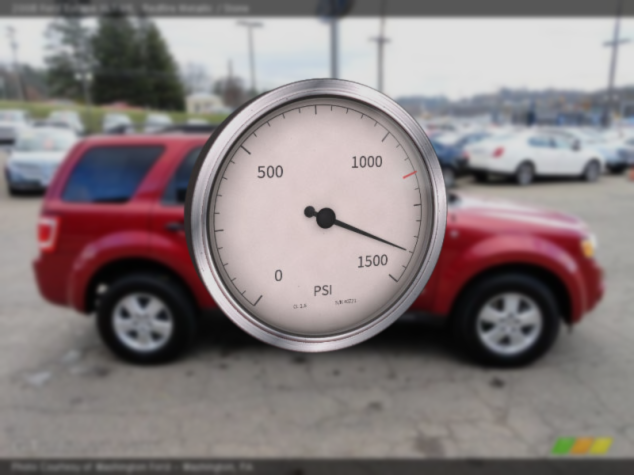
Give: 1400 psi
